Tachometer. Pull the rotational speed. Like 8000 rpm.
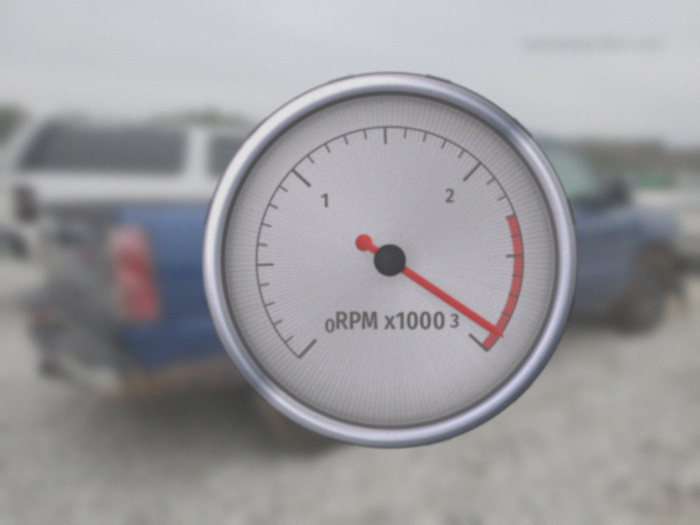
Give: 2900 rpm
